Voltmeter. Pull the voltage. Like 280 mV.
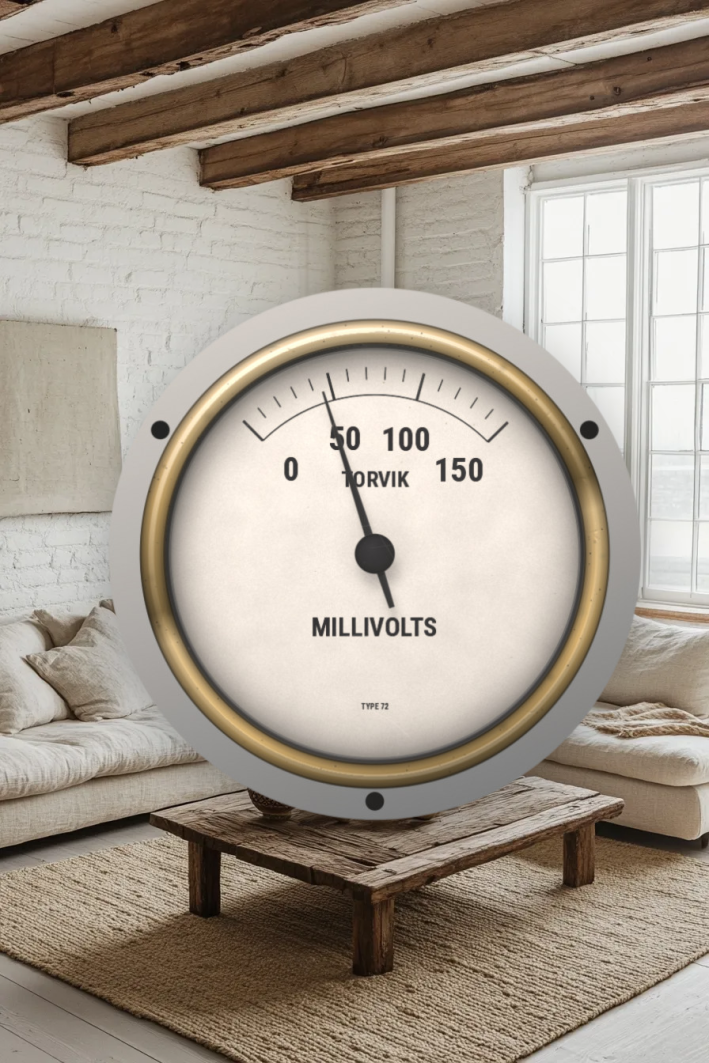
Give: 45 mV
